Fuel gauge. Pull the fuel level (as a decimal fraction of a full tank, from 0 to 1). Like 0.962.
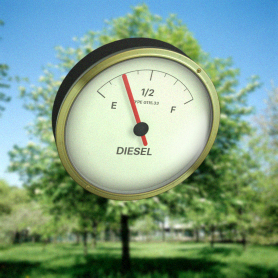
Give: 0.25
